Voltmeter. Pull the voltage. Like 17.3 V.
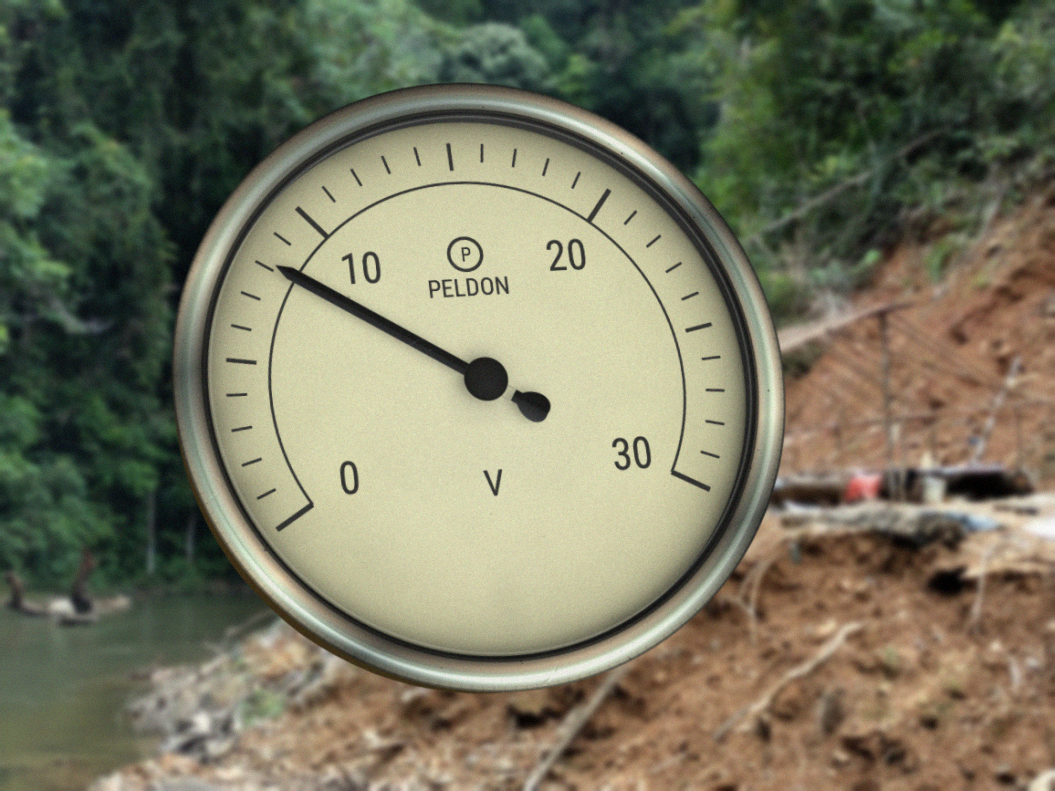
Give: 8 V
